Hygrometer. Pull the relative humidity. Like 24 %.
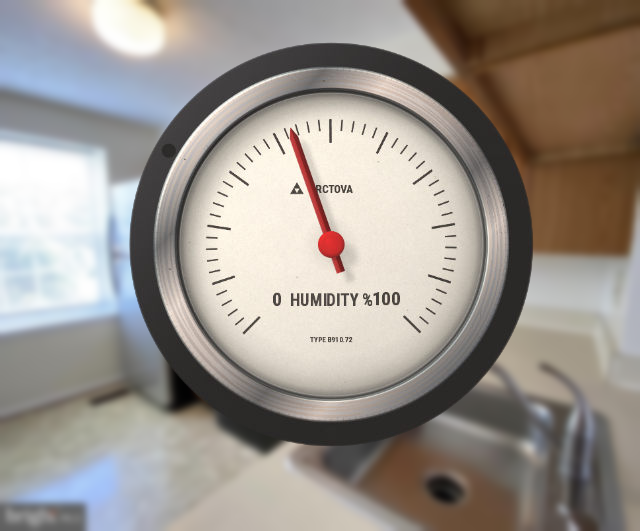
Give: 43 %
